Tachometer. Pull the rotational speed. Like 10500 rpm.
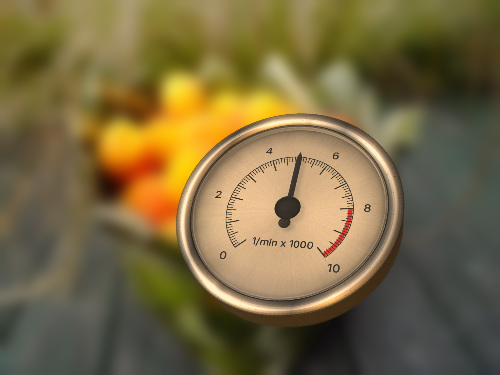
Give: 5000 rpm
